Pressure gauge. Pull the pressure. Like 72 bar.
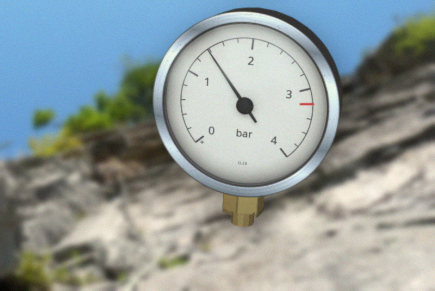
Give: 1.4 bar
